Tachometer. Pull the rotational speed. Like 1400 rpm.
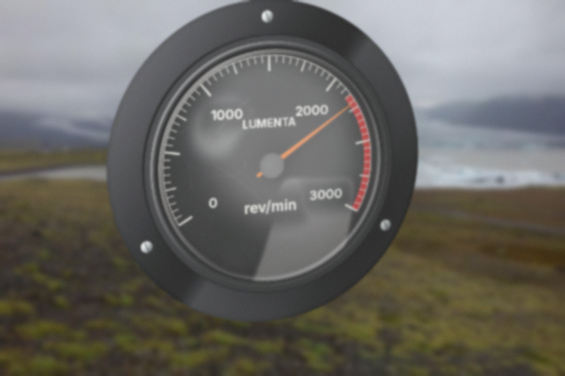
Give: 2200 rpm
